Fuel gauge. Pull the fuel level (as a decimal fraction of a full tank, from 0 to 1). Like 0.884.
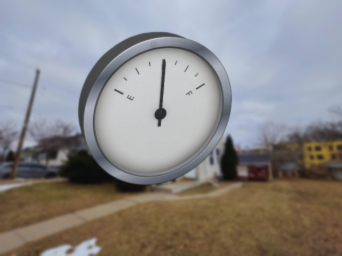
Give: 0.5
